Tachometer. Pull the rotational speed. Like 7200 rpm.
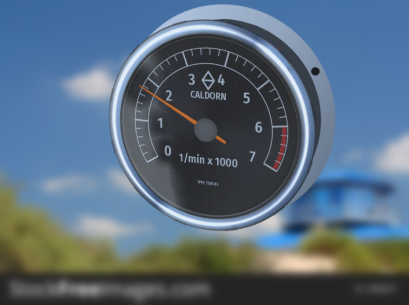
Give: 1800 rpm
